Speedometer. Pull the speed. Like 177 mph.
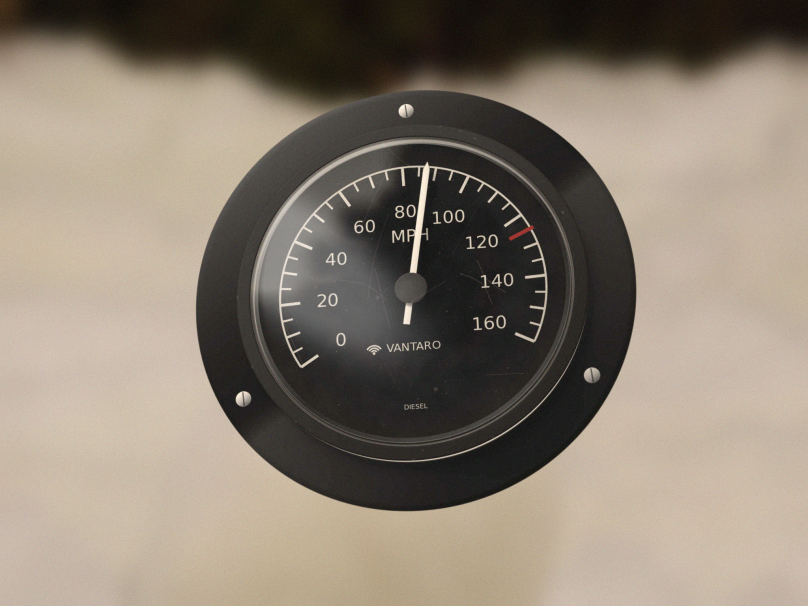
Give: 87.5 mph
